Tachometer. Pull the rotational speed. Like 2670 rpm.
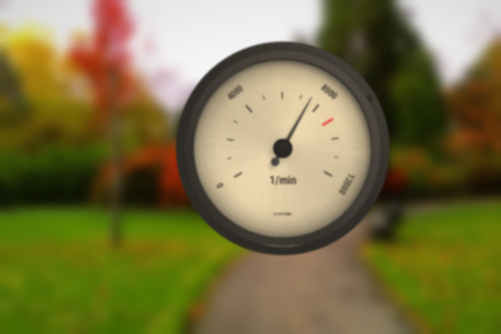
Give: 7500 rpm
